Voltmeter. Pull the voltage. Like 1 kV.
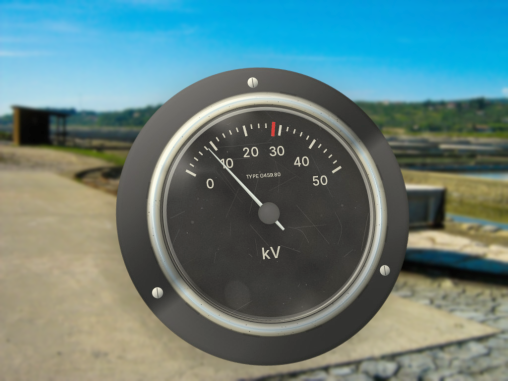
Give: 8 kV
